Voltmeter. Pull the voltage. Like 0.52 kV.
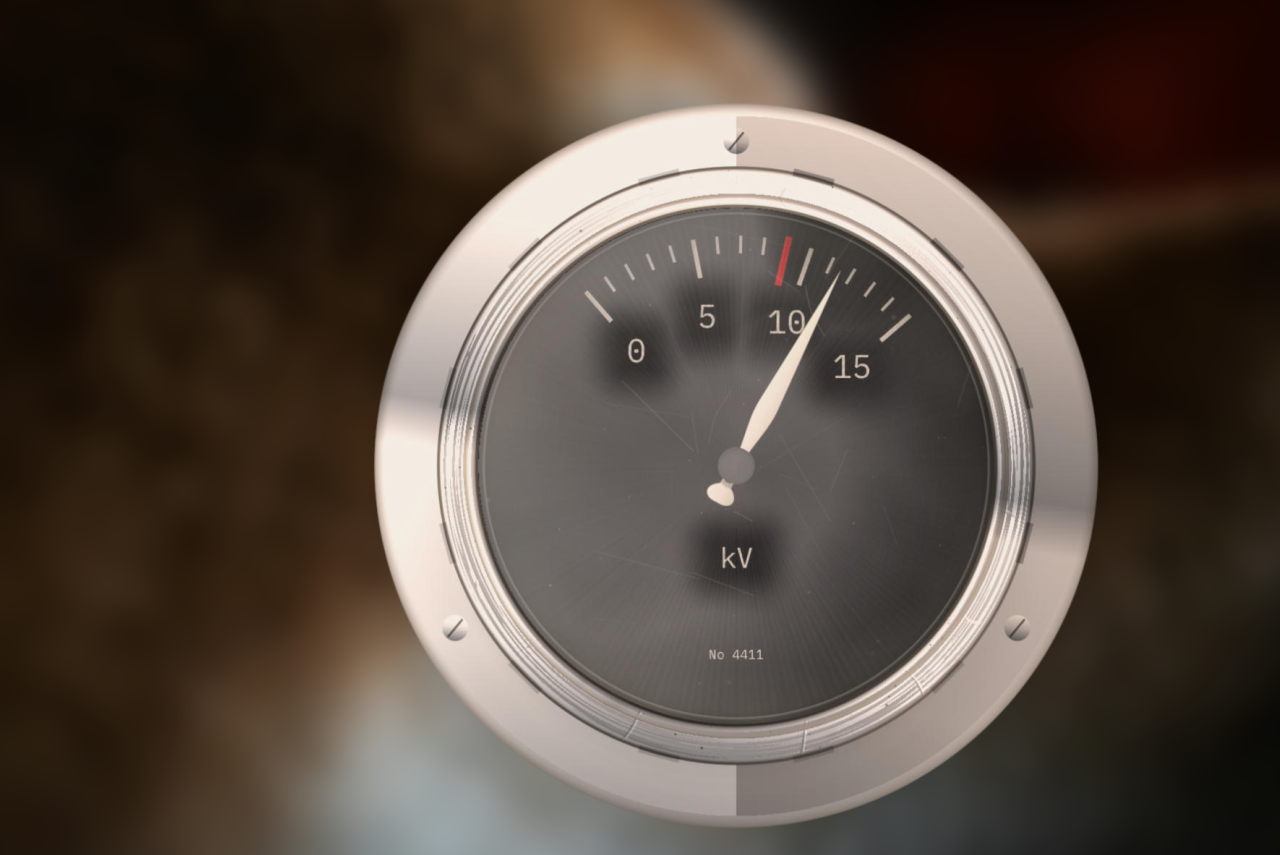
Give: 11.5 kV
